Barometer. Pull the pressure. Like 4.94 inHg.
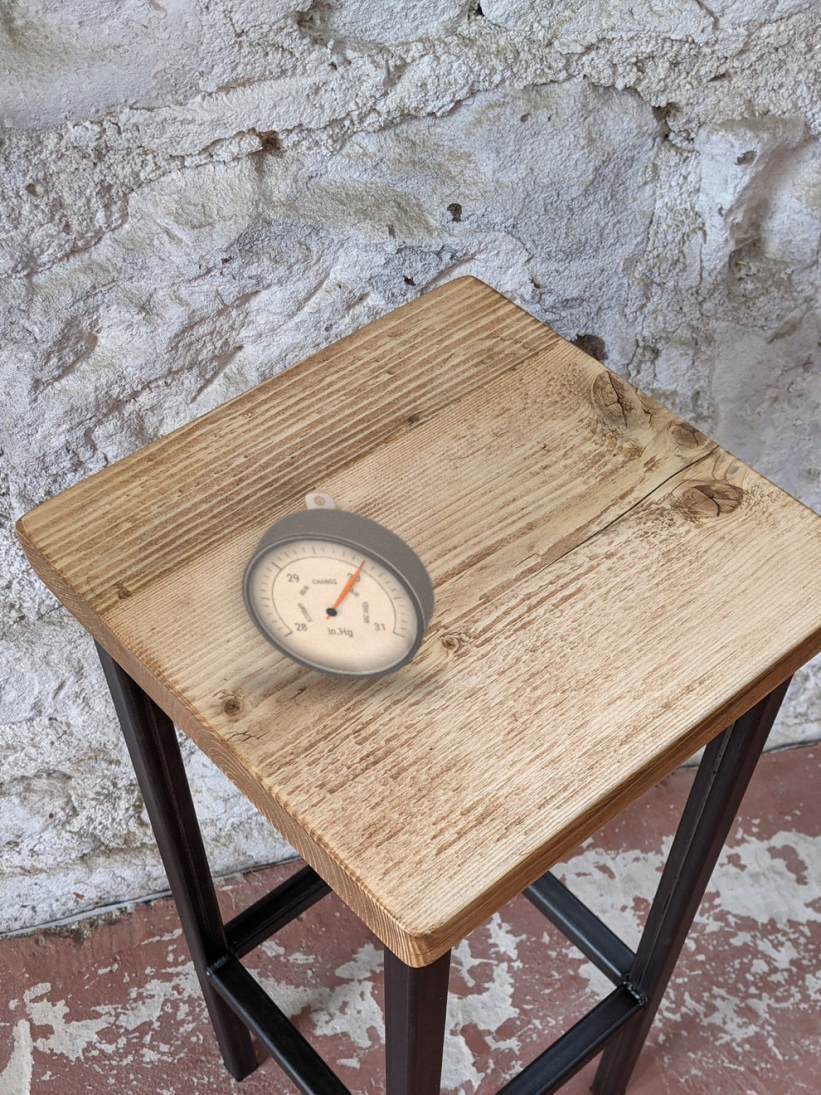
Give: 30 inHg
